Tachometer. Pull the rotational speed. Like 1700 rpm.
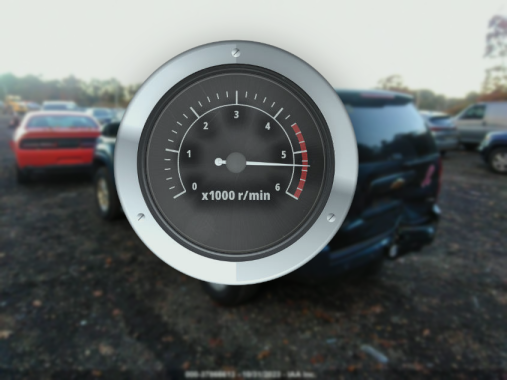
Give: 5300 rpm
